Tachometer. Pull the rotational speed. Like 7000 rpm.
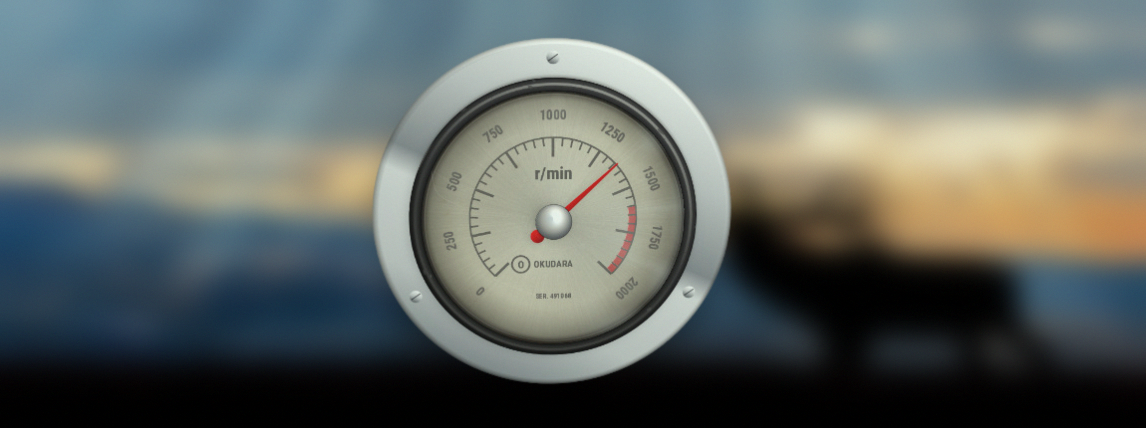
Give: 1350 rpm
